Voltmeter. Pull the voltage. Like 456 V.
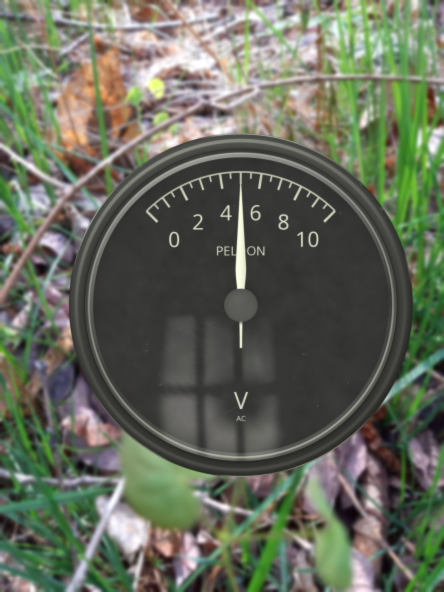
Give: 5 V
